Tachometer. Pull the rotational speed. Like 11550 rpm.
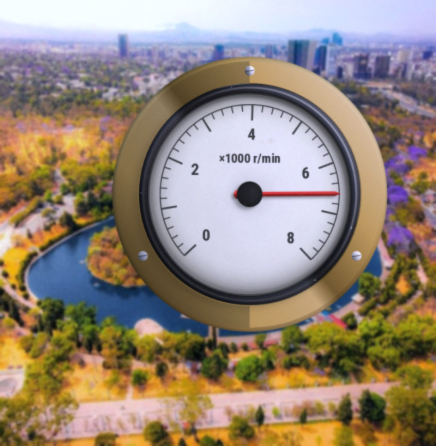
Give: 6600 rpm
